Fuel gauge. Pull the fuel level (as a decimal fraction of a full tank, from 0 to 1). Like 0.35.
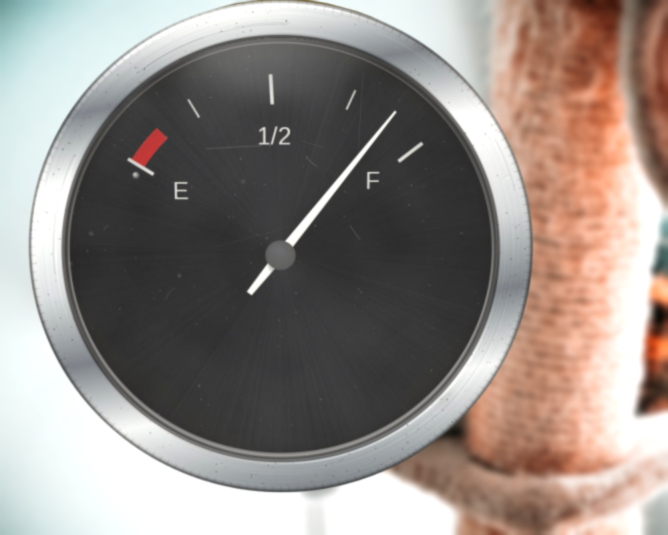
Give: 0.875
